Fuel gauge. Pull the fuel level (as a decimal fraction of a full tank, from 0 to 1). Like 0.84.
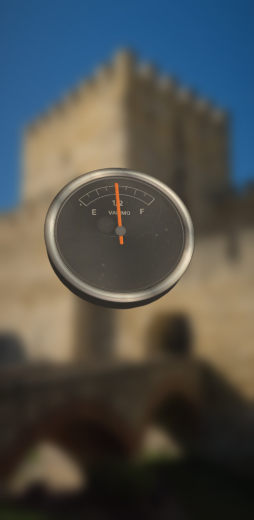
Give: 0.5
